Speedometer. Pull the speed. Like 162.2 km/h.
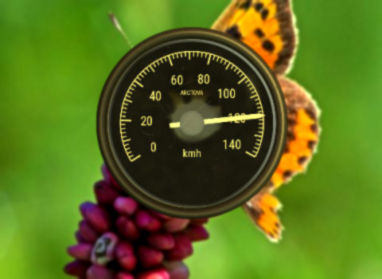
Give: 120 km/h
